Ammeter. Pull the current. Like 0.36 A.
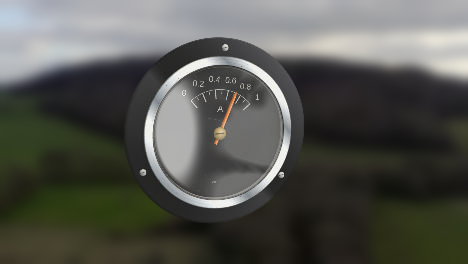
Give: 0.7 A
